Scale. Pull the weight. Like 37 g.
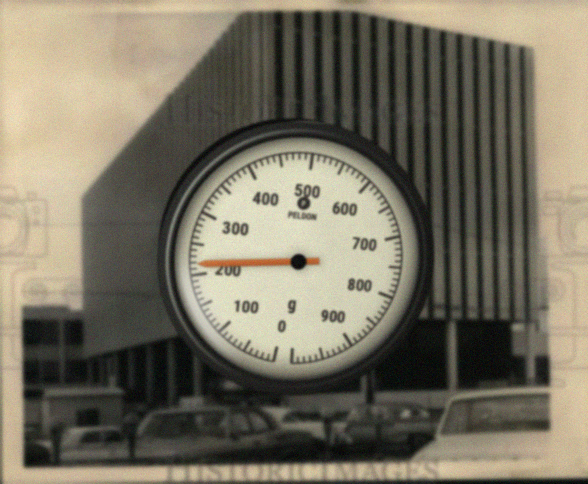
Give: 220 g
